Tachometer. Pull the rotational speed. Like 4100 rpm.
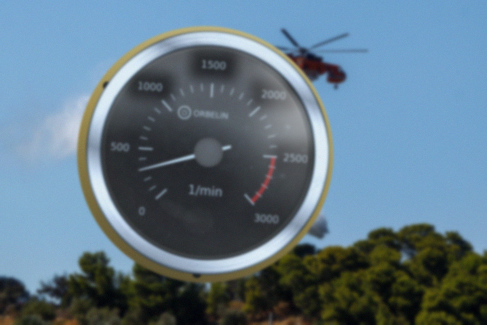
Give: 300 rpm
